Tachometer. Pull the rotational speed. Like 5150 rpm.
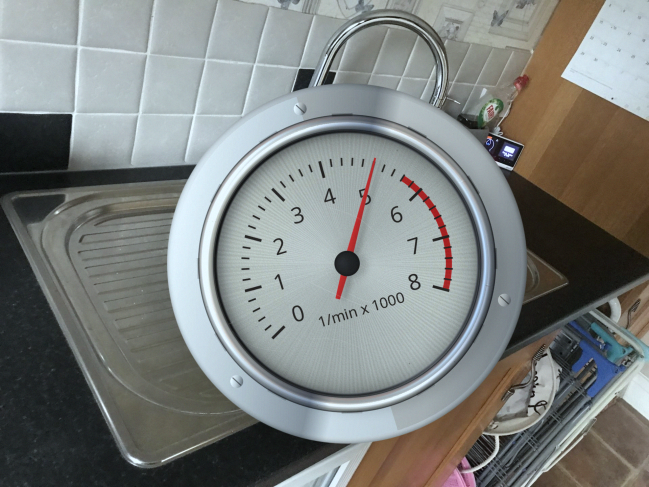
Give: 5000 rpm
